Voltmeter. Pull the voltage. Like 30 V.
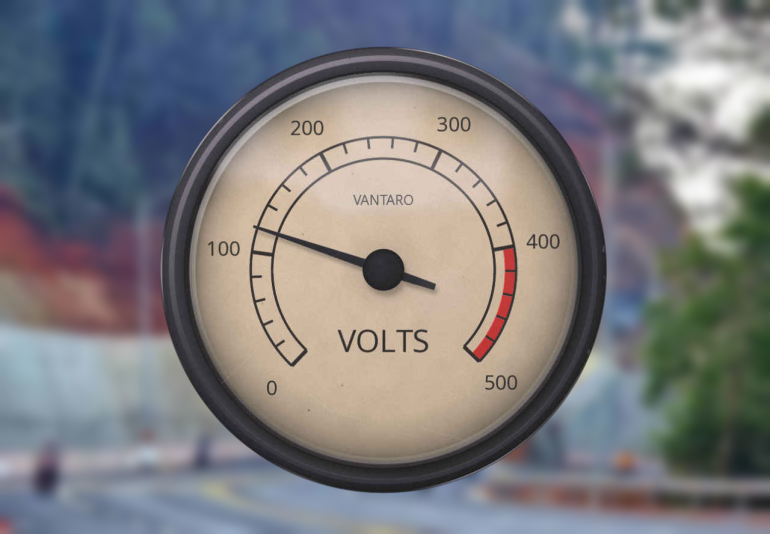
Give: 120 V
